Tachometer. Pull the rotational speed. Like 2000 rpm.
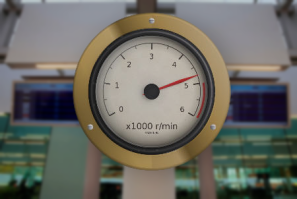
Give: 4750 rpm
